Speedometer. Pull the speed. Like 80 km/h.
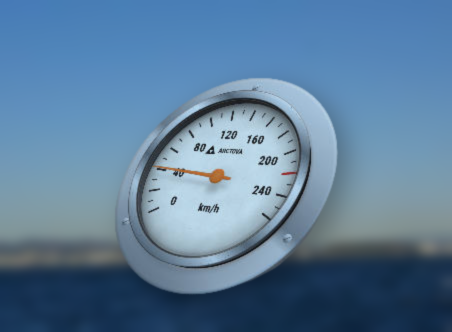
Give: 40 km/h
